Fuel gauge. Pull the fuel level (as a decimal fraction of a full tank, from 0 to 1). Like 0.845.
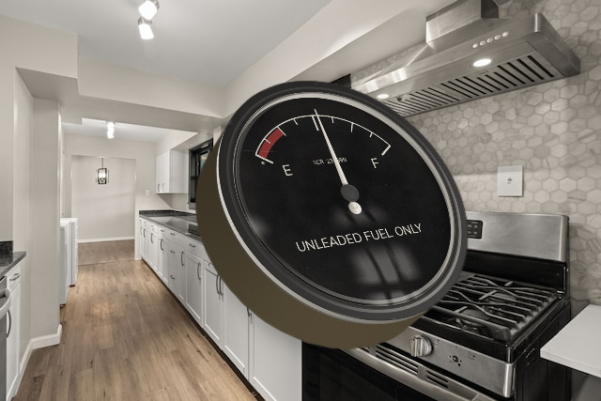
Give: 0.5
